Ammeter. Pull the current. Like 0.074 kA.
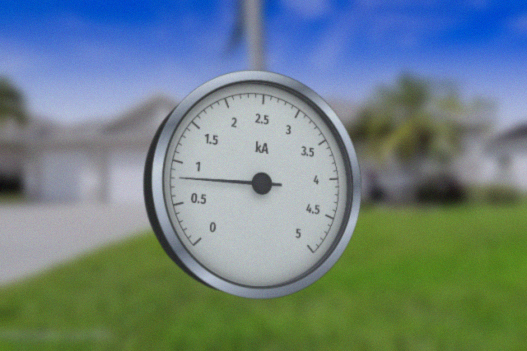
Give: 0.8 kA
